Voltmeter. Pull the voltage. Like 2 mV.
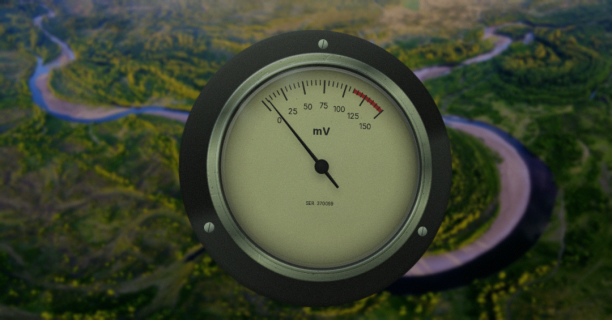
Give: 5 mV
